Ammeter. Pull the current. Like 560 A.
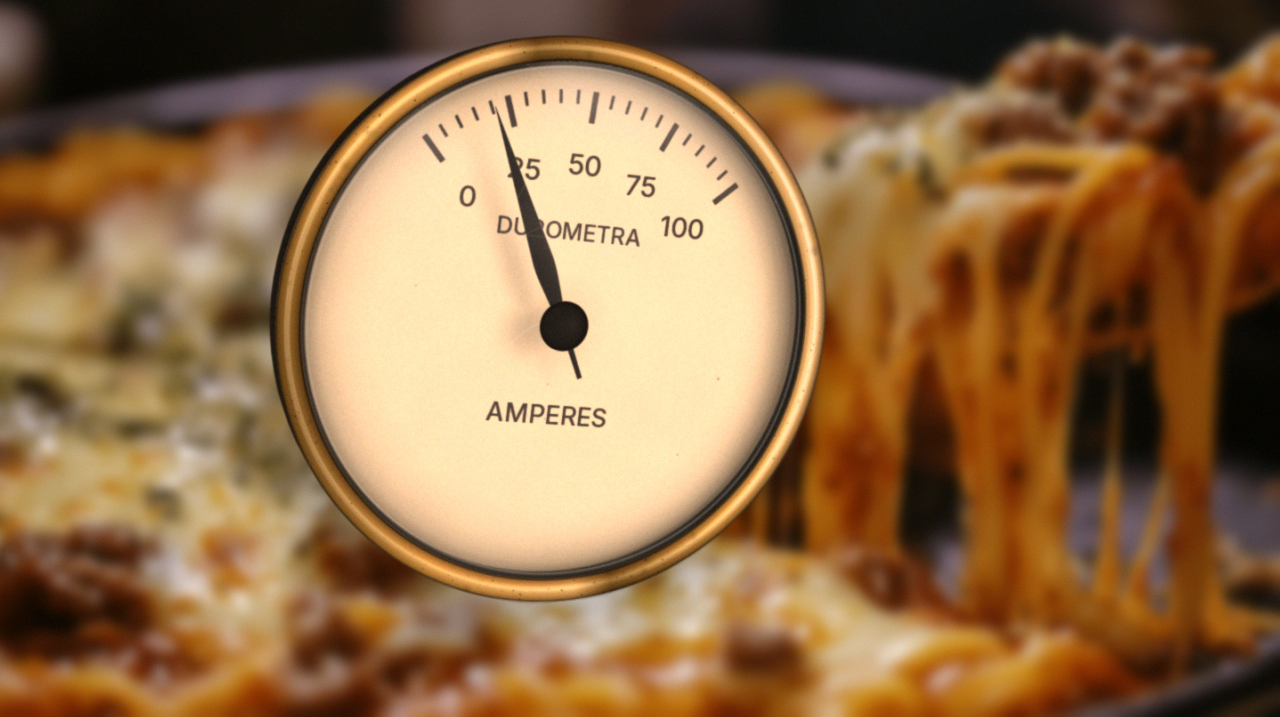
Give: 20 A
